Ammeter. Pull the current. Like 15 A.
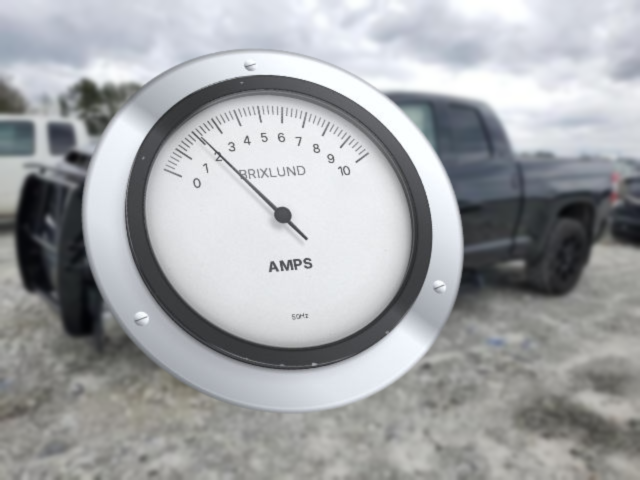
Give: 2 A
